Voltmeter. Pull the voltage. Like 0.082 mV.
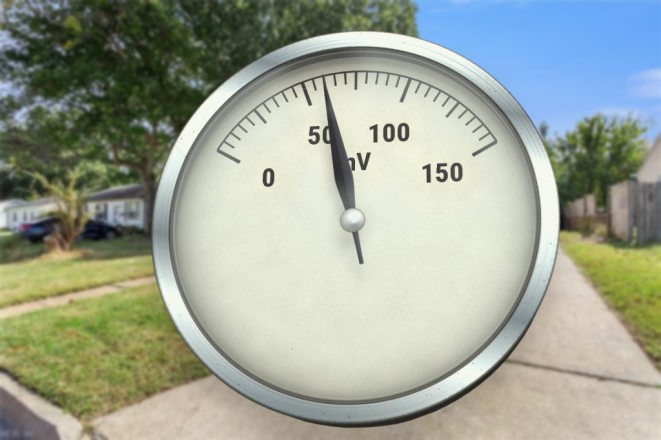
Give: 60 mV
